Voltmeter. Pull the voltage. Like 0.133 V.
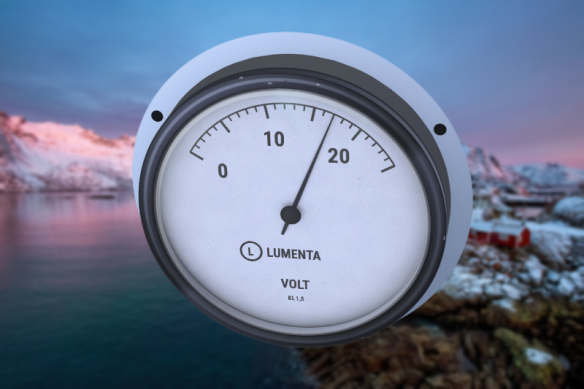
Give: 17 V
